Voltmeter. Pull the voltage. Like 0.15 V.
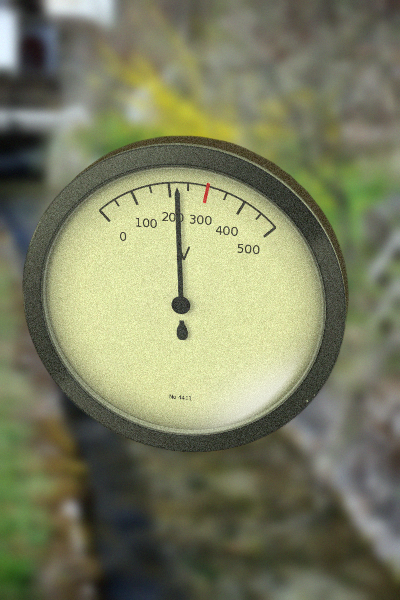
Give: 225 V
